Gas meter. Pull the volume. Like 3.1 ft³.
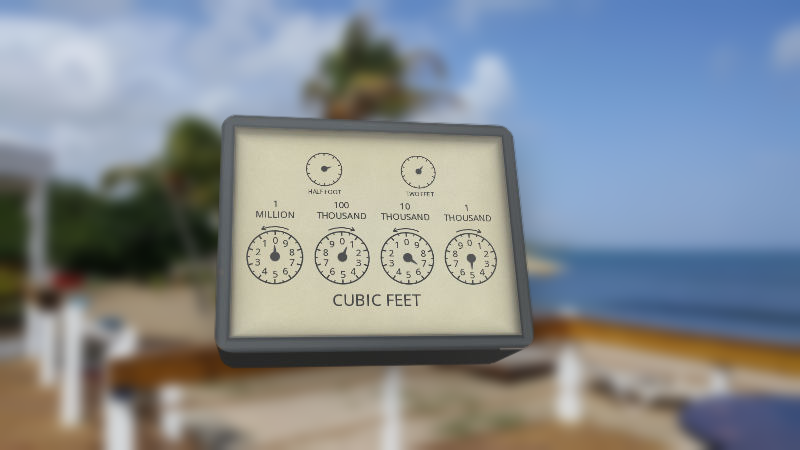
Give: 6500 ft³
